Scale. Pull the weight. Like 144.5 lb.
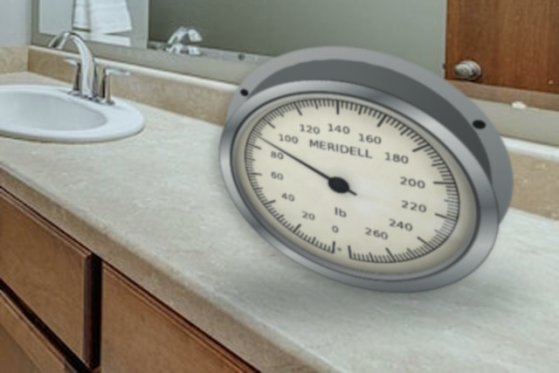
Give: 90 lb
